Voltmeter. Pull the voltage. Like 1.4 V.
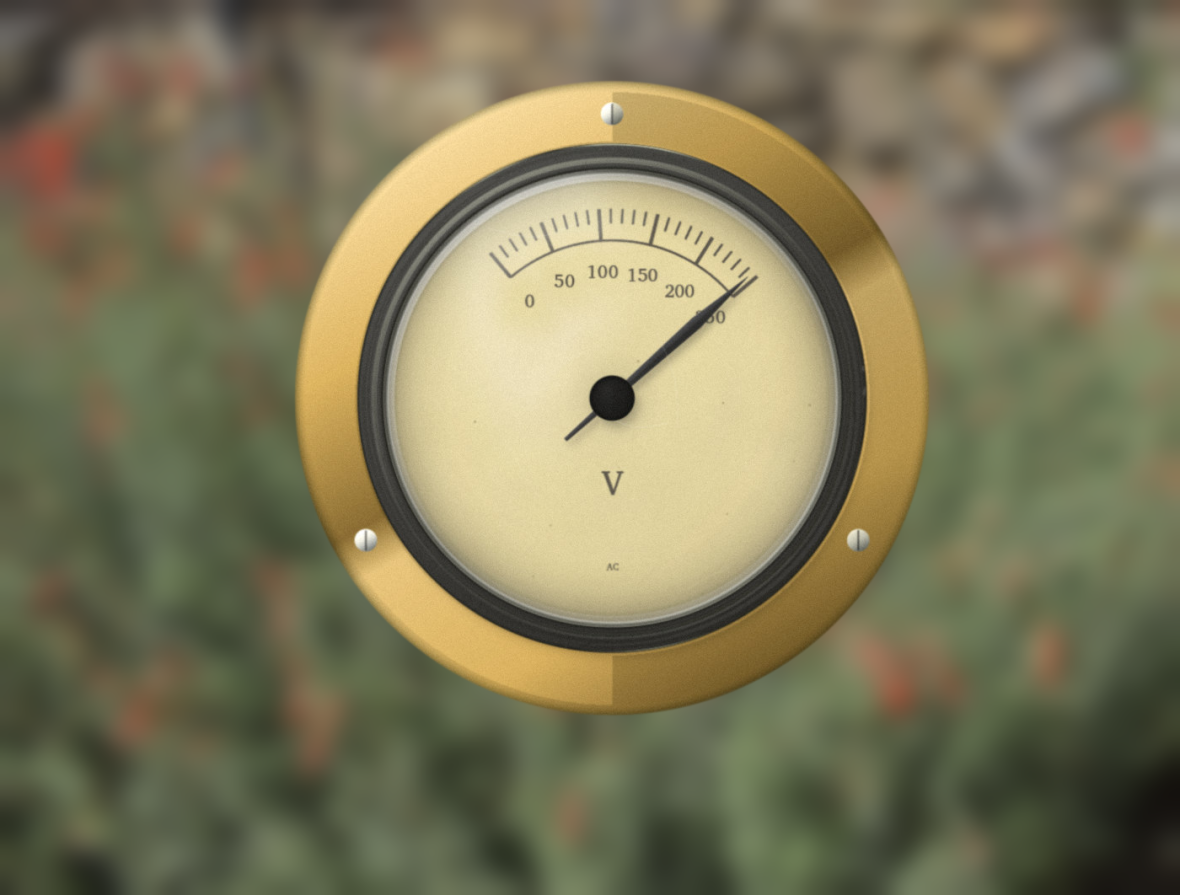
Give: 245 V
